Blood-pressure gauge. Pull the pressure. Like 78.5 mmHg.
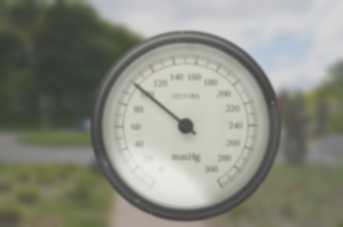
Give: 100 mmHg
